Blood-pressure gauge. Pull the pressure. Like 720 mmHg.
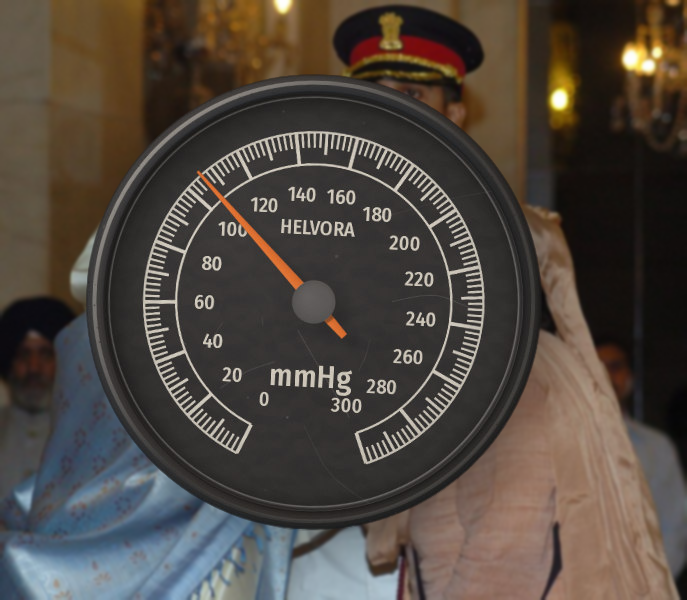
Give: 106 mmHg
